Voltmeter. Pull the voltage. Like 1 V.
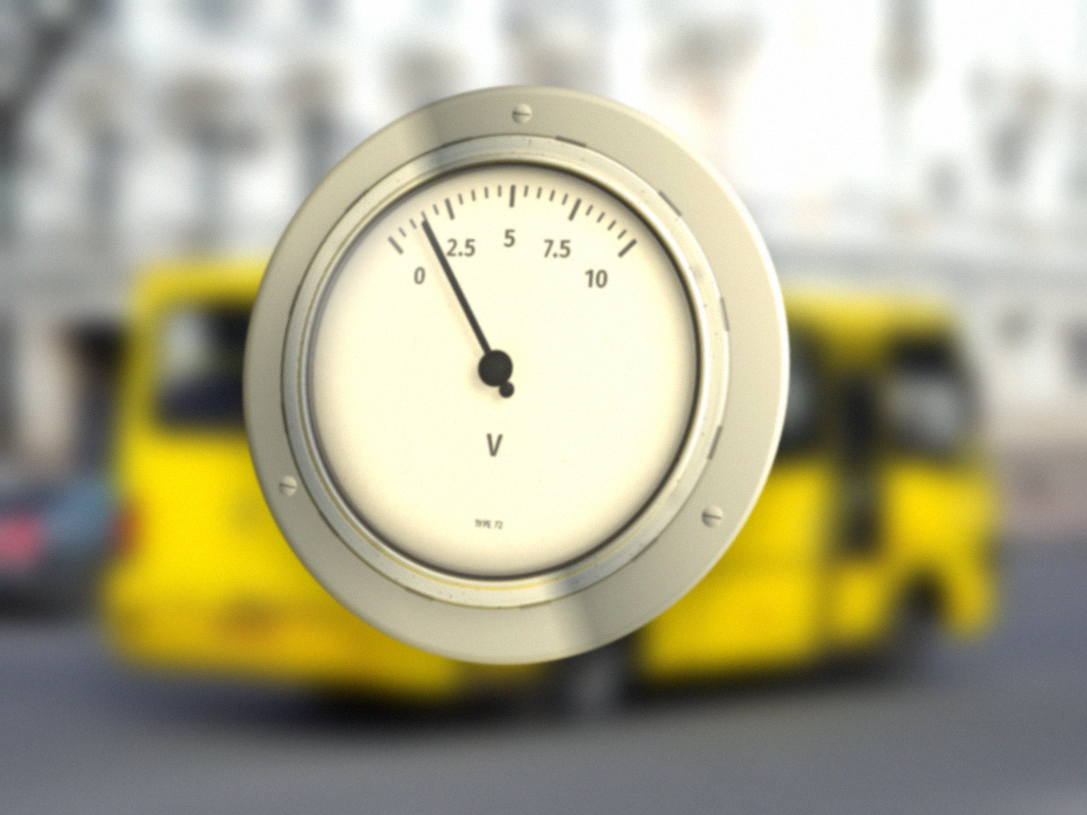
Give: 1.5 V
